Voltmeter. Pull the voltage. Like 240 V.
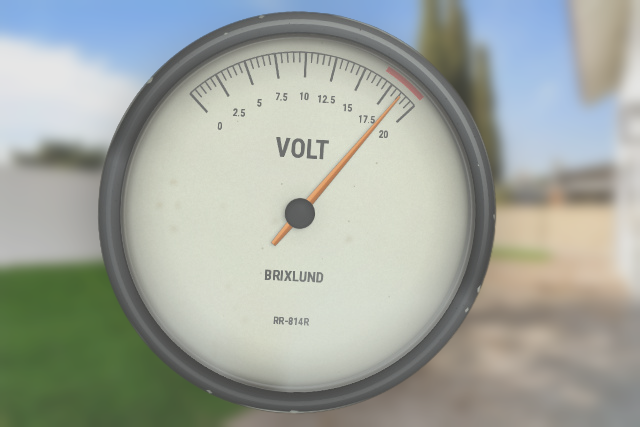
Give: 18.5 V
